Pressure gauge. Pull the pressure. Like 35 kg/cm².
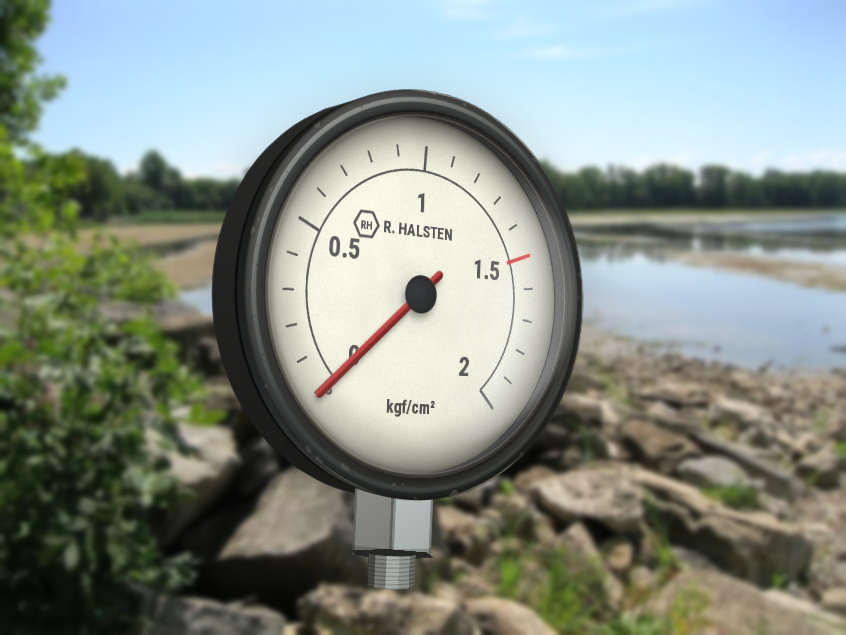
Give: 0 kg/cm²
